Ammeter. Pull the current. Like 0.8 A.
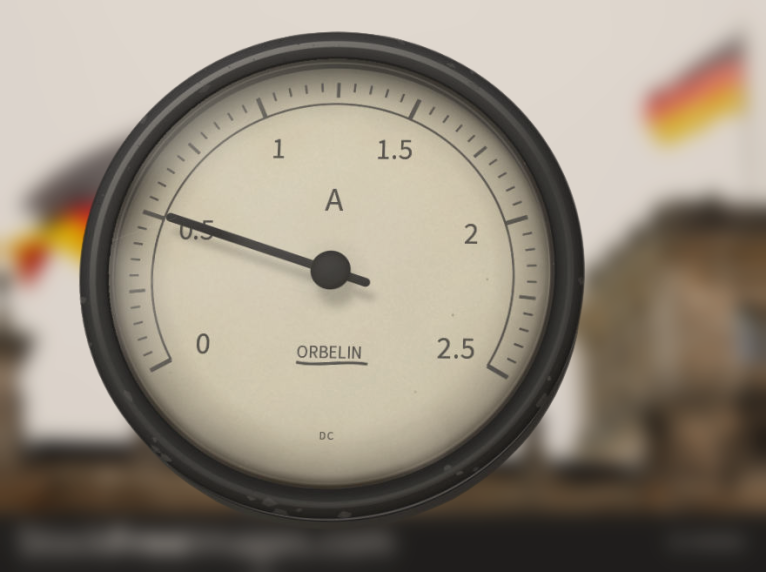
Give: 0.5 A
